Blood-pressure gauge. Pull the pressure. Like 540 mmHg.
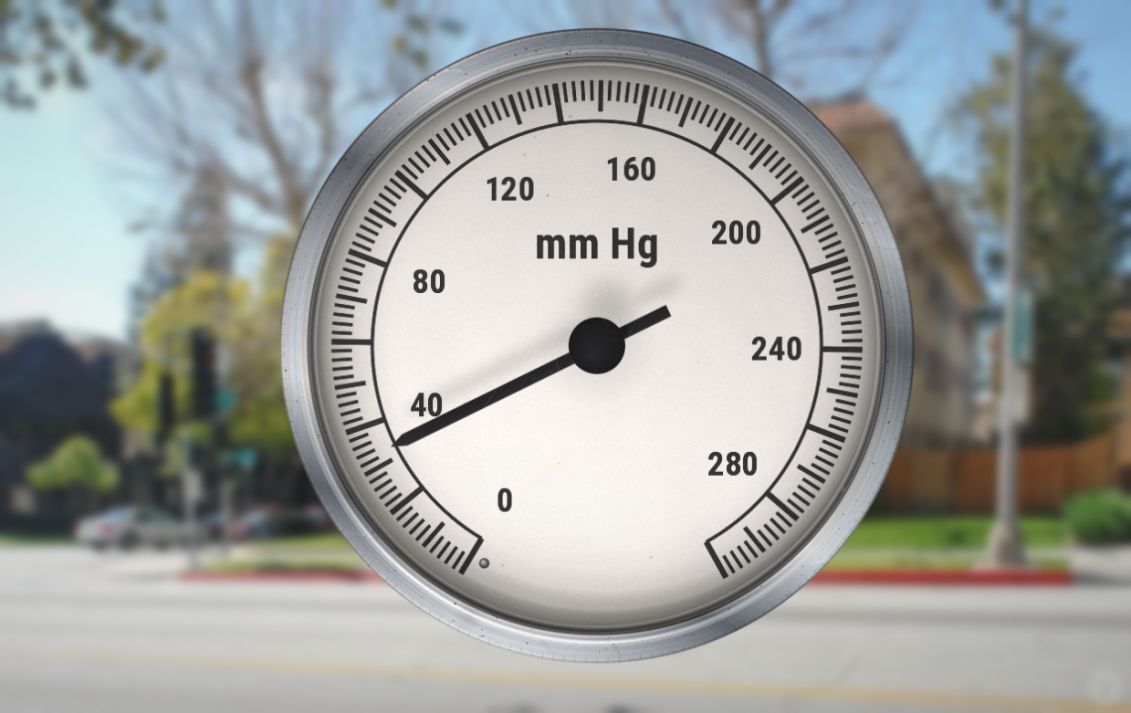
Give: 33 mmHg
